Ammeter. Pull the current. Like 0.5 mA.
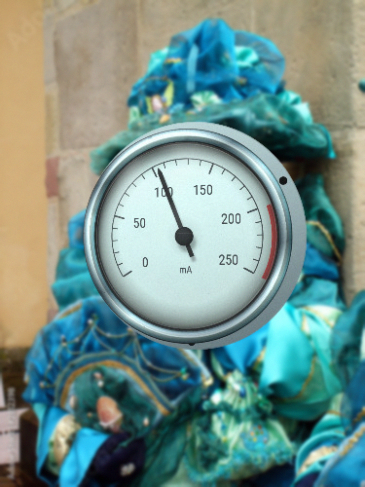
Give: 105 mA
